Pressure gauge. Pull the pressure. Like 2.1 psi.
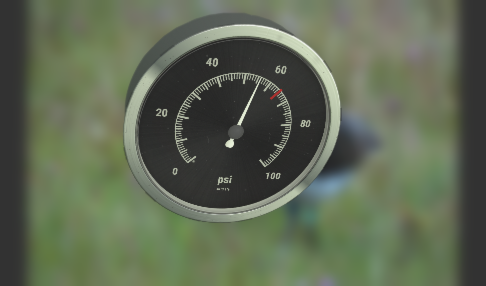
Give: 55 psi
